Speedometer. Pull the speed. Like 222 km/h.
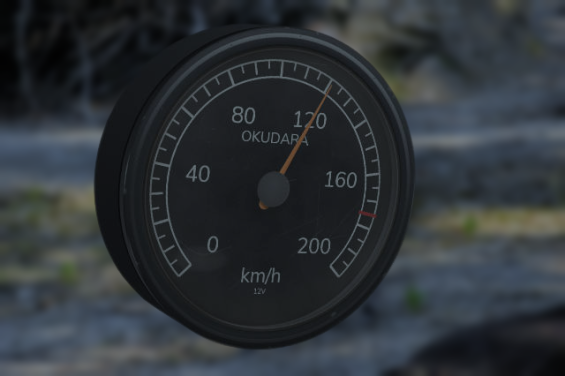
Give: 120 km/h
